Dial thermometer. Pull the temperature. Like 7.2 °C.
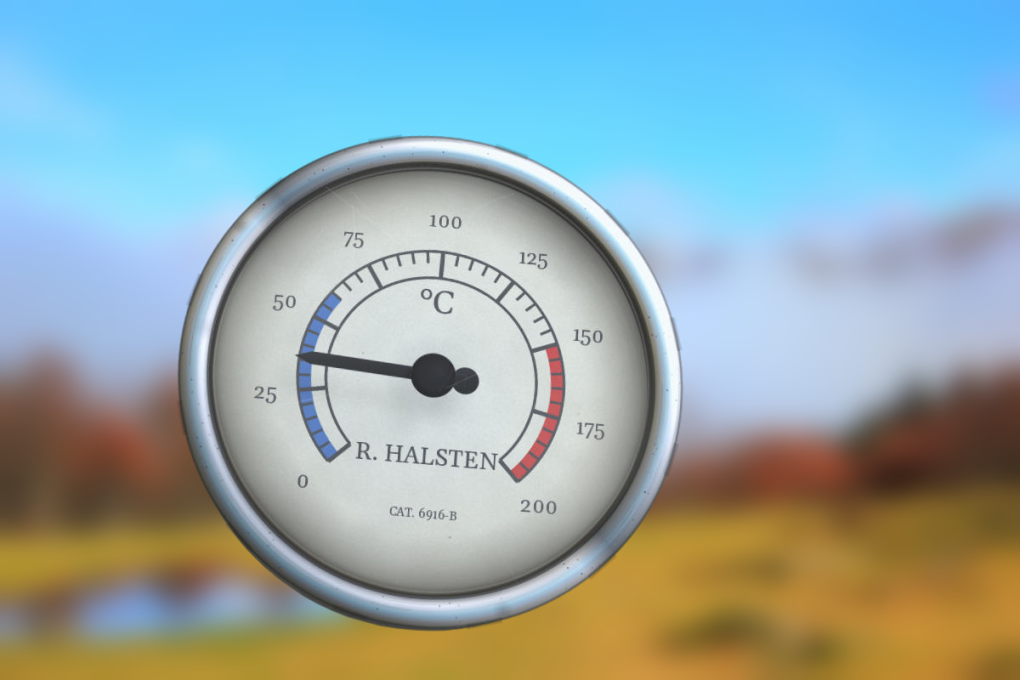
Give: 35 °C
